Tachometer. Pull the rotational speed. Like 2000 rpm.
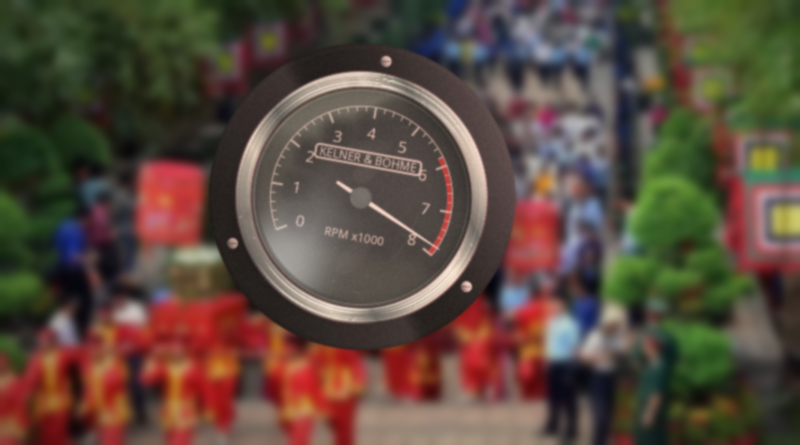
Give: 7800 rpm
